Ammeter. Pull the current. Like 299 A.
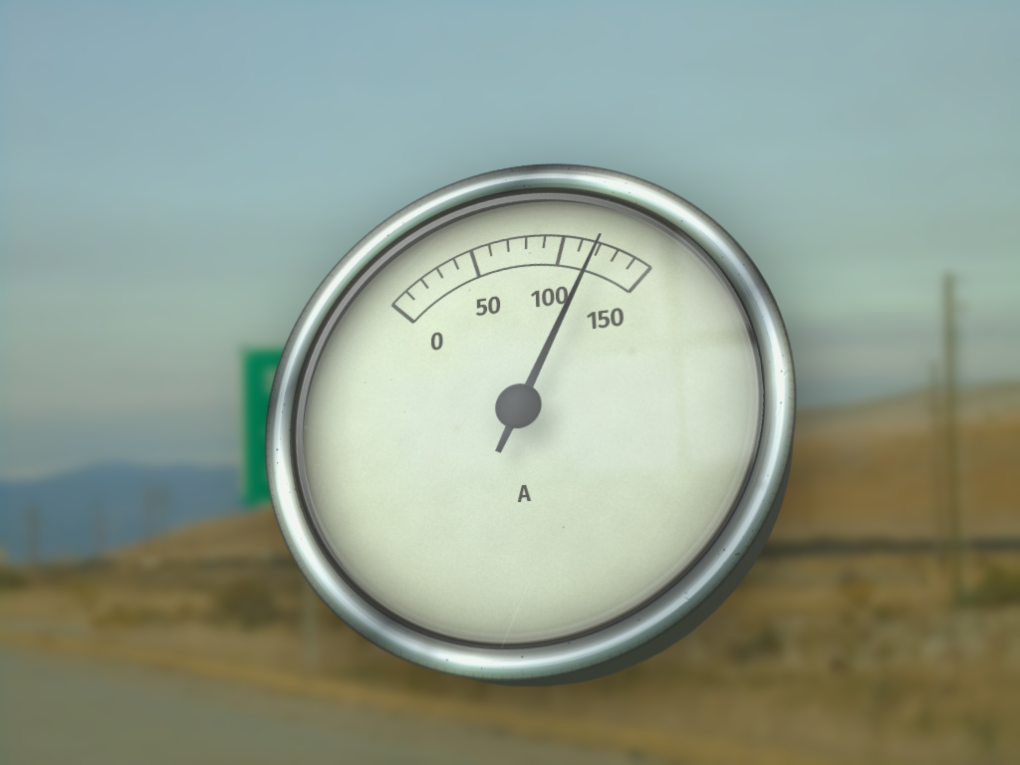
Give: 120 A
